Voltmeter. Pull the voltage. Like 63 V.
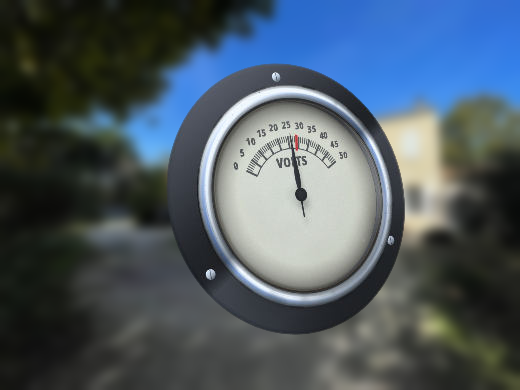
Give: 25 V
